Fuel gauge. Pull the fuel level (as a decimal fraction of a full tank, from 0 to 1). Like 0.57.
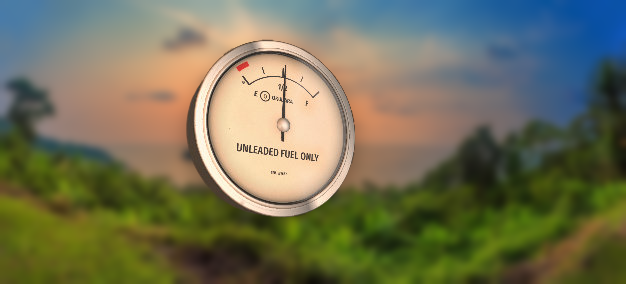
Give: 0.5
